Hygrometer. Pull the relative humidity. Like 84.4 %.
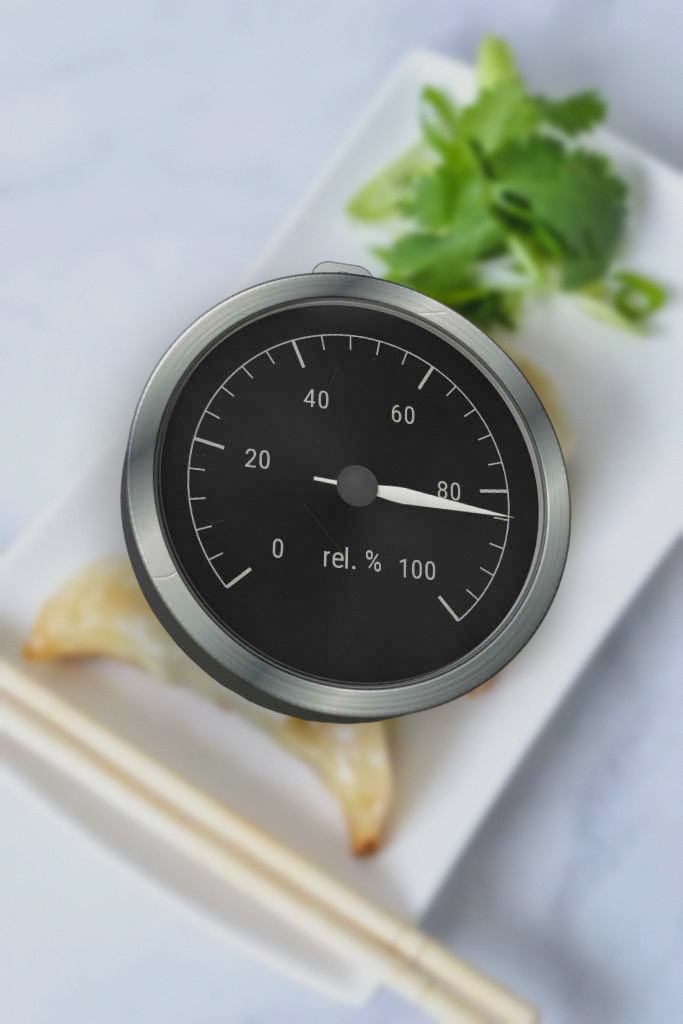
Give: 84 %
